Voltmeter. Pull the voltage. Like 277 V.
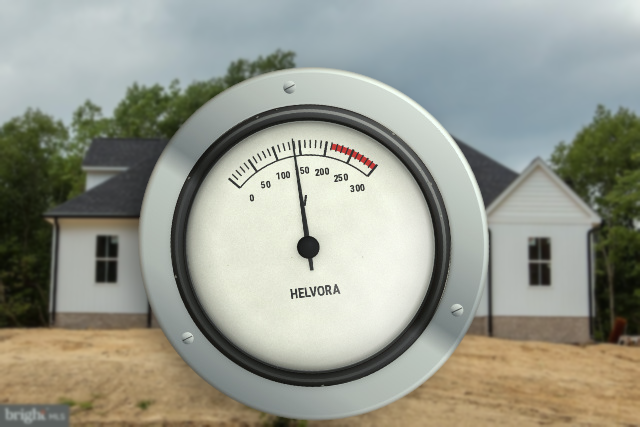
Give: 140 V
